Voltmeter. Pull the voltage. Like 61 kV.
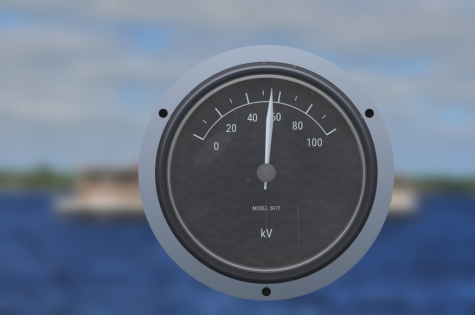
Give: 55 kV
